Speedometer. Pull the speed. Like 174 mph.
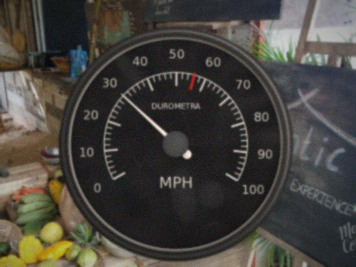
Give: 30 mph
